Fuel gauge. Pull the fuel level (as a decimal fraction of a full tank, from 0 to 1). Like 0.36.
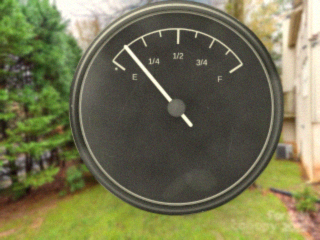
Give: 0.125
